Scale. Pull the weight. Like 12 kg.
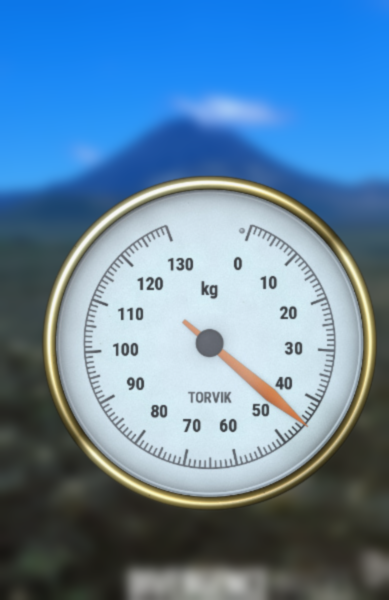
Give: 45 kg
